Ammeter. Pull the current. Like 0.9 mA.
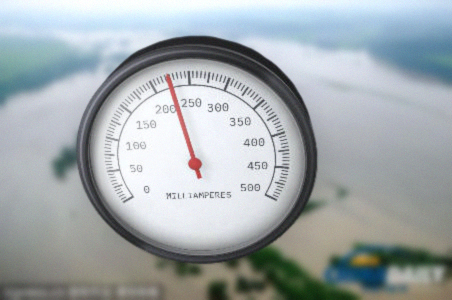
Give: 225 mA
